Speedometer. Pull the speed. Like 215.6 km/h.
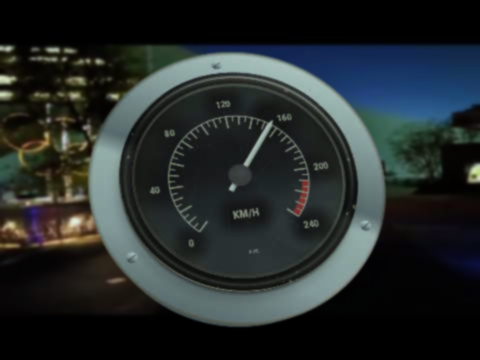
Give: 155 km/h
